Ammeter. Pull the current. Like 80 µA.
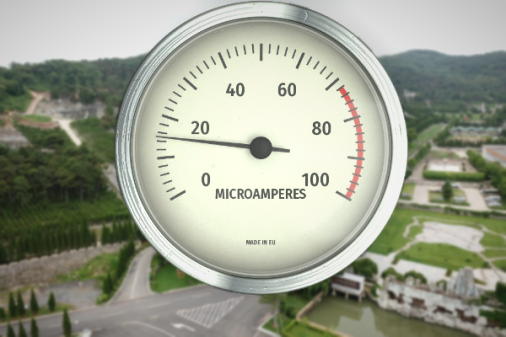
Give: 15 µA
